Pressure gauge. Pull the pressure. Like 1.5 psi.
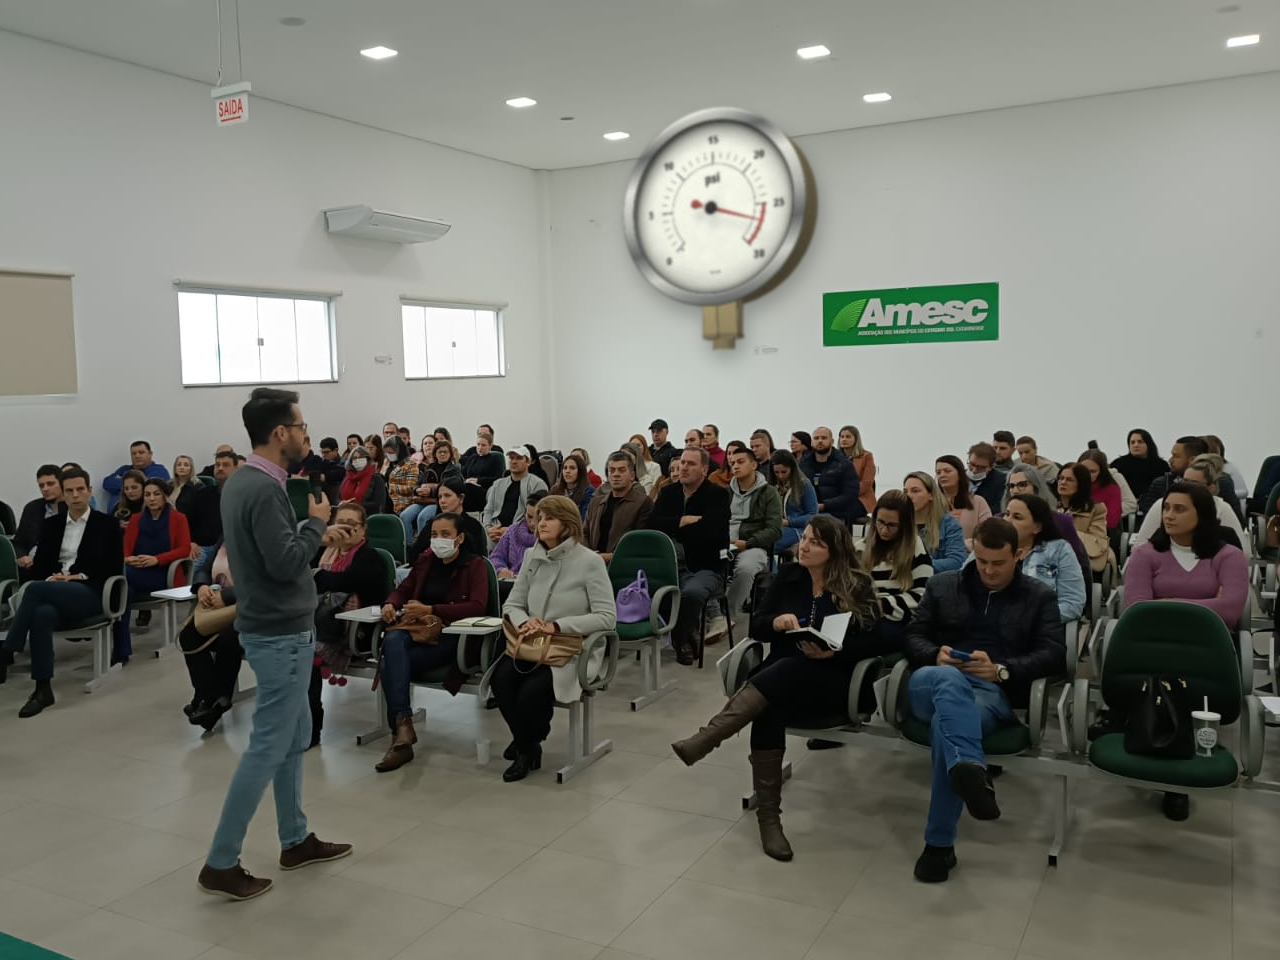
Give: 27 psi
